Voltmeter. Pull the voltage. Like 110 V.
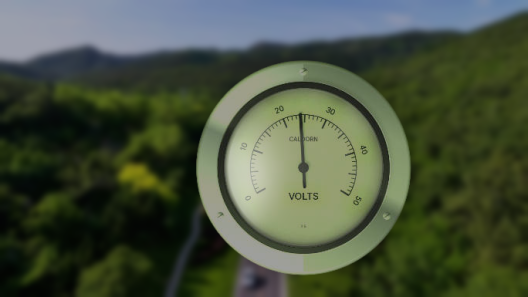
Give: 24 V
